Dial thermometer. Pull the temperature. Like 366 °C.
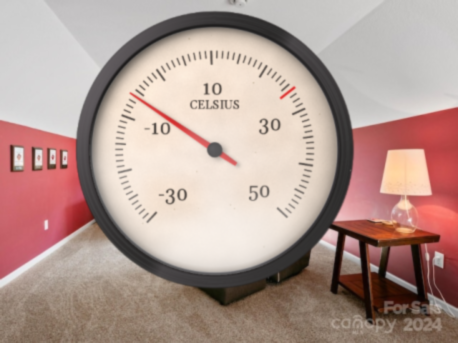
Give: -6 °C
